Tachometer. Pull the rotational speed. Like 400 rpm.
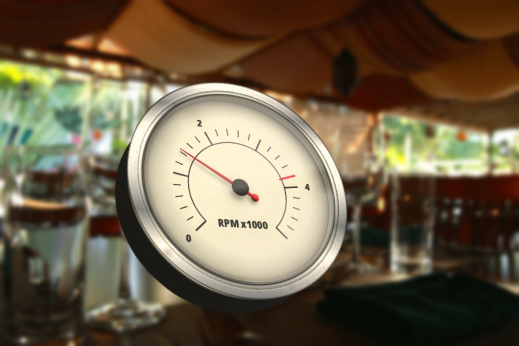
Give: 1400 rpm
